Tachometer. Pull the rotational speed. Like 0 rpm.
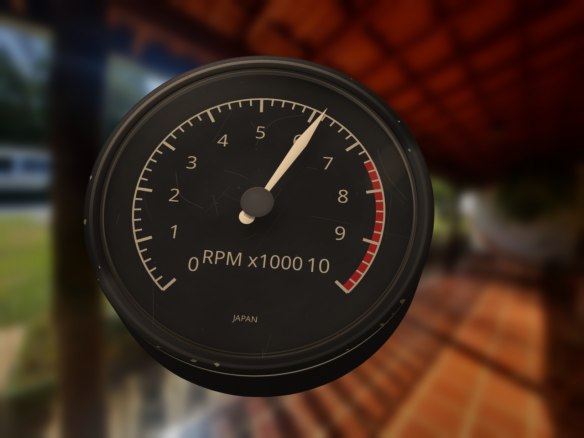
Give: 6200 rpm
